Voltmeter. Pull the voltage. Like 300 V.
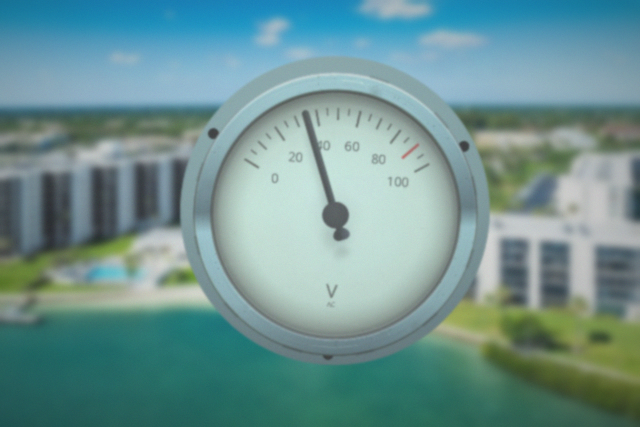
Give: 35 V
